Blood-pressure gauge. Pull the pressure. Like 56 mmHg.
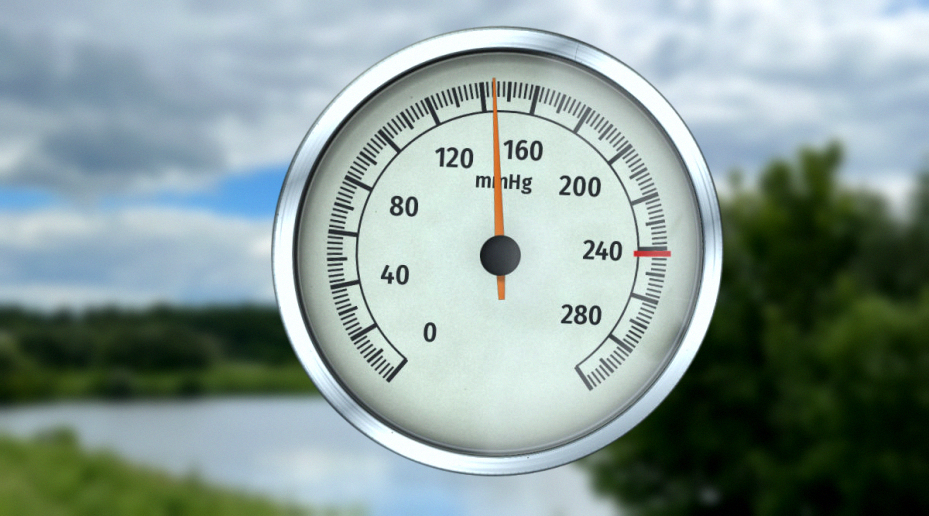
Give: 144 mmHg
